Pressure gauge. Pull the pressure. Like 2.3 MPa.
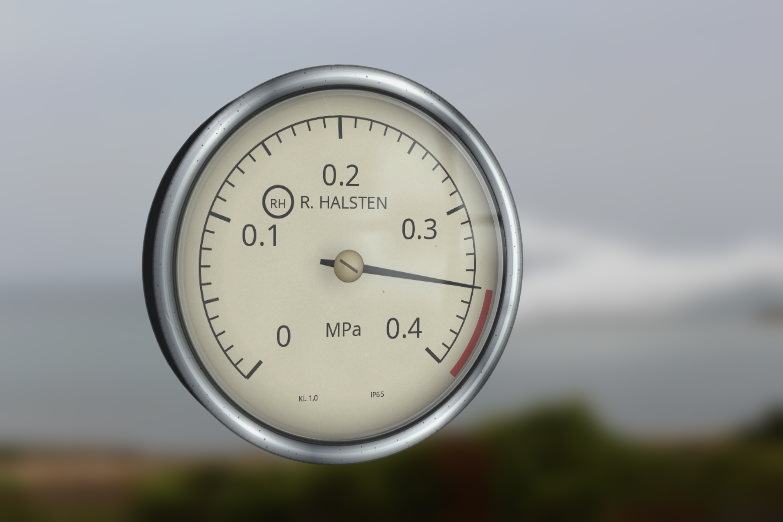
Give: 0.35 MPa
